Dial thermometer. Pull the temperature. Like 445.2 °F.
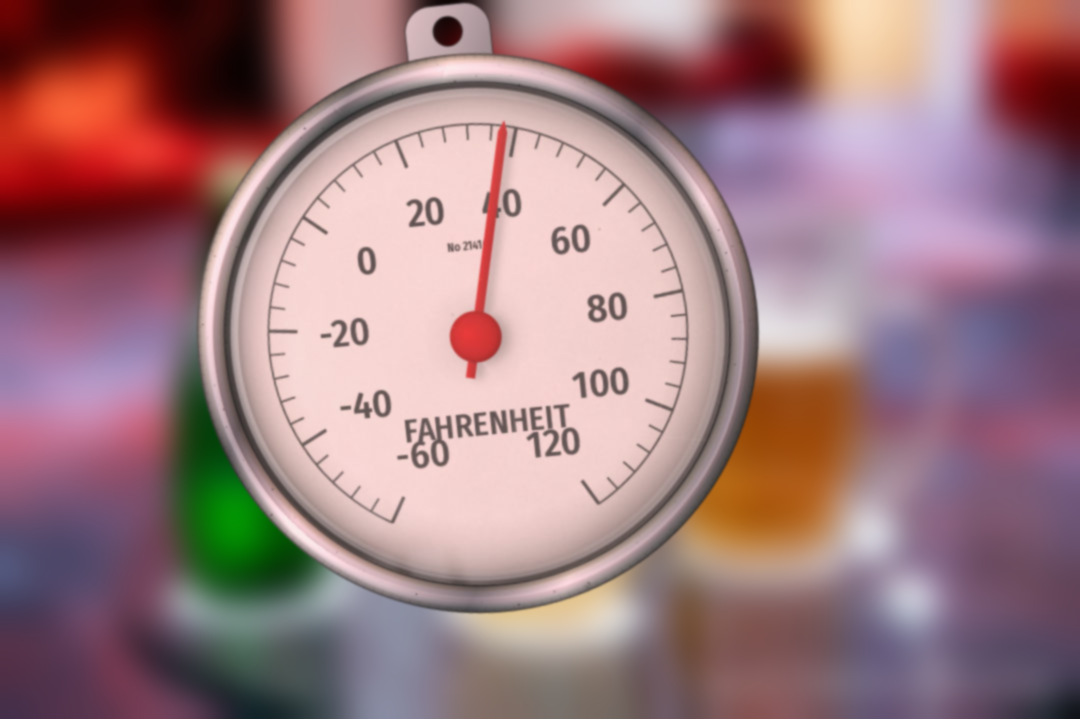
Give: 38 °F
